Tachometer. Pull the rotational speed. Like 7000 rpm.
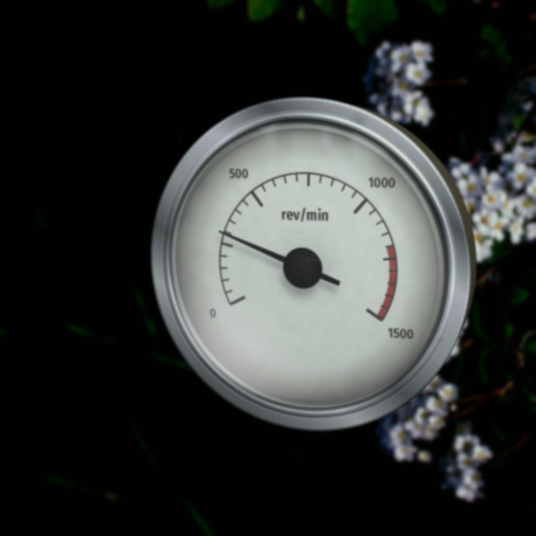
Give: 300 rpm
